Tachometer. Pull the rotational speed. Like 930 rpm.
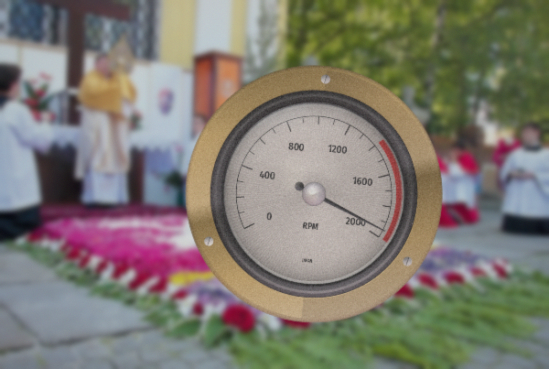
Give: 1950 rpm
